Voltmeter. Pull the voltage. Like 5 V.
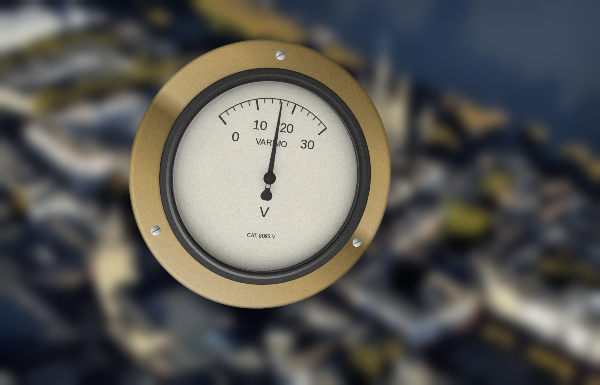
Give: 16 V
